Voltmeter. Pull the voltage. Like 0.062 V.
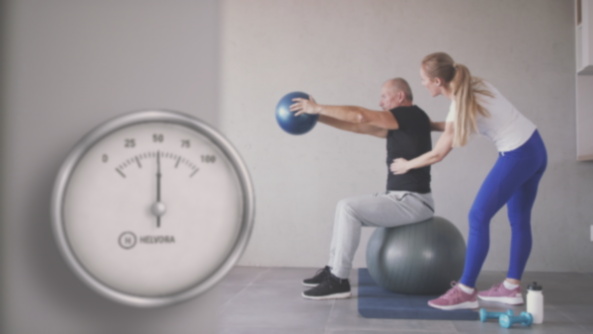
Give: 50 V
